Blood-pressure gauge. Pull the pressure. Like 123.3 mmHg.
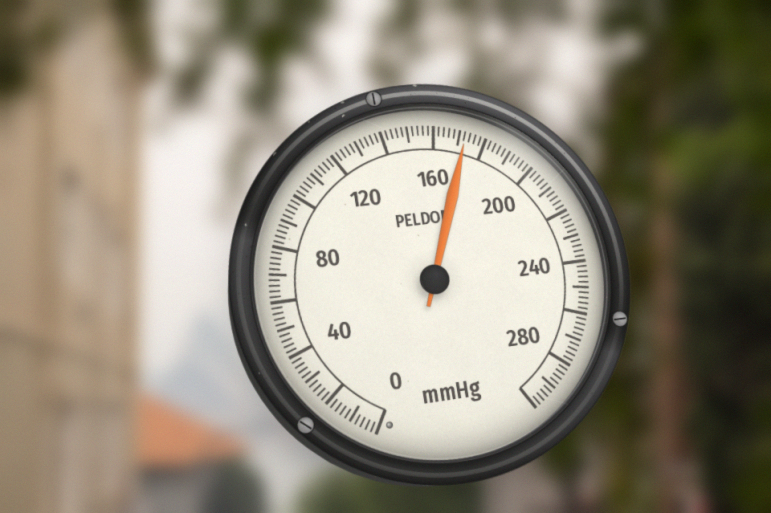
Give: 172 mmHg
